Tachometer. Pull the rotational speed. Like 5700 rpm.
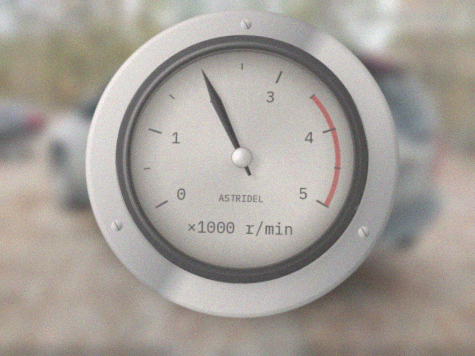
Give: 2000 rpm
